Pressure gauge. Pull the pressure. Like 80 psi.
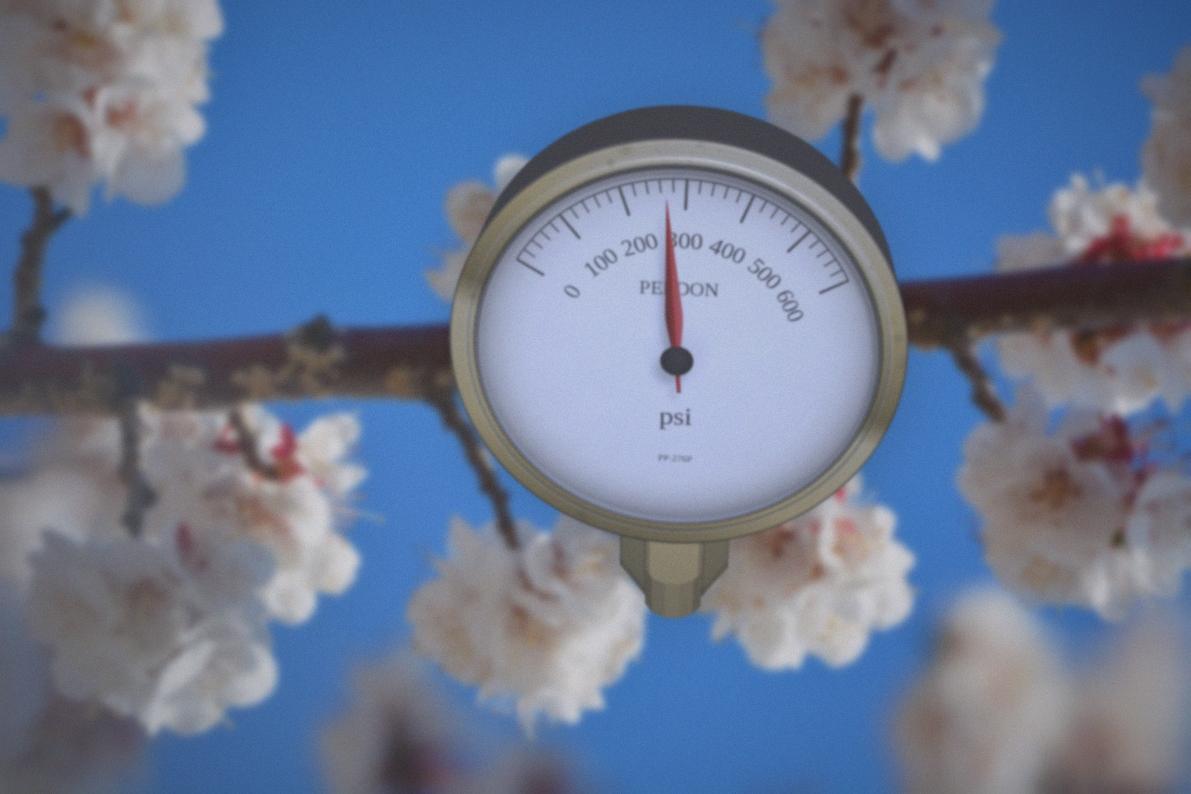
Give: 270 psi
